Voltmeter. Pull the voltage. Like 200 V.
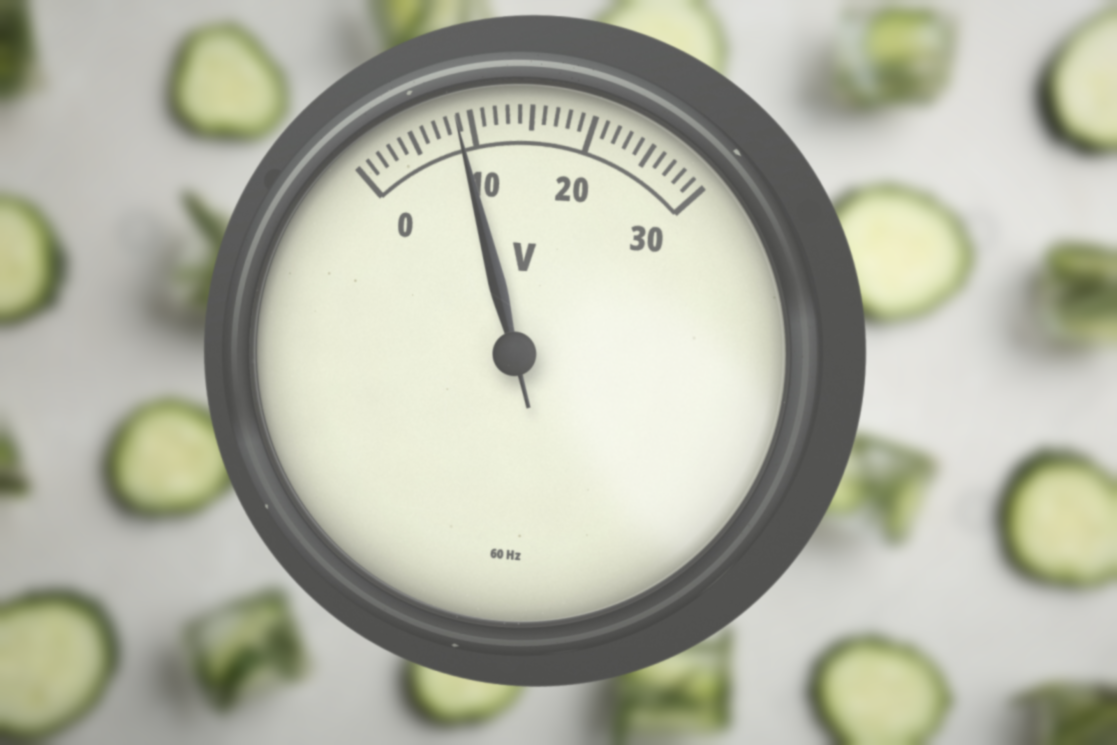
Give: 9 V
